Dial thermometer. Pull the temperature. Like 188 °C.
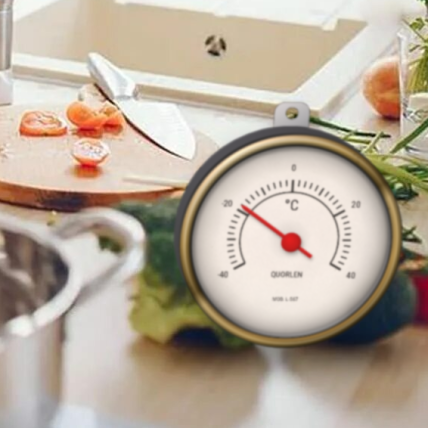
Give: -18 °C
